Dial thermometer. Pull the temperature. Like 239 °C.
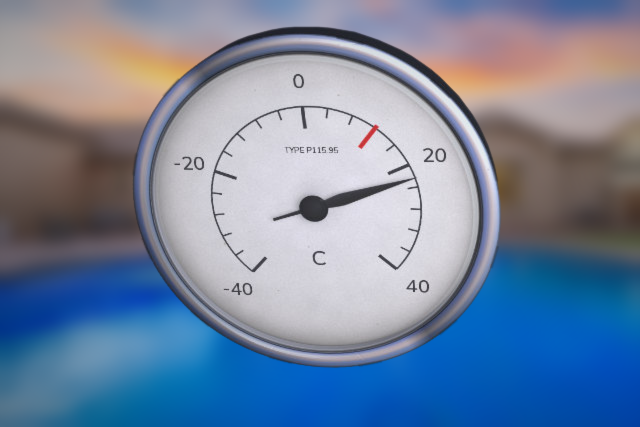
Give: 22 °C
